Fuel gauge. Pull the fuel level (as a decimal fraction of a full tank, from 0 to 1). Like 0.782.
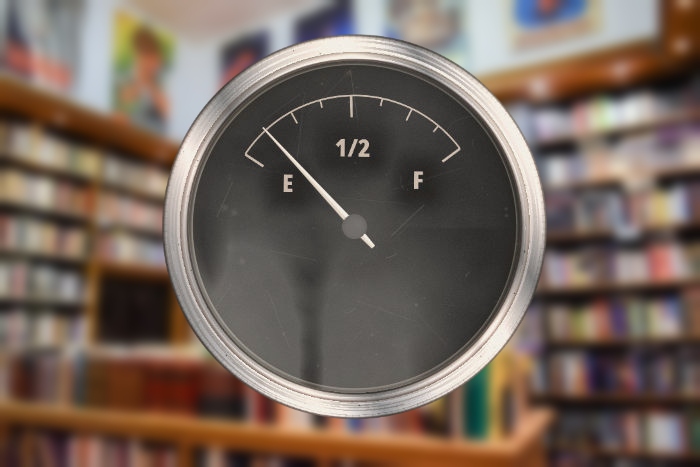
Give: 0.125
